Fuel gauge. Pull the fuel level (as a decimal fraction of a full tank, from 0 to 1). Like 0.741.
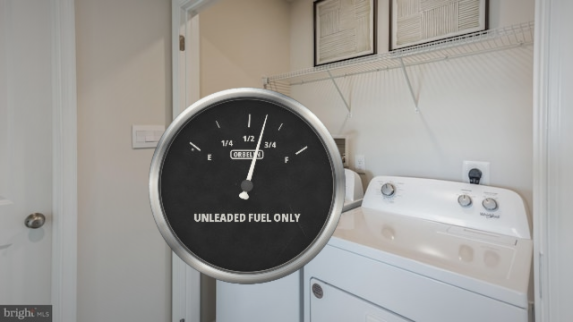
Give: 0.625
